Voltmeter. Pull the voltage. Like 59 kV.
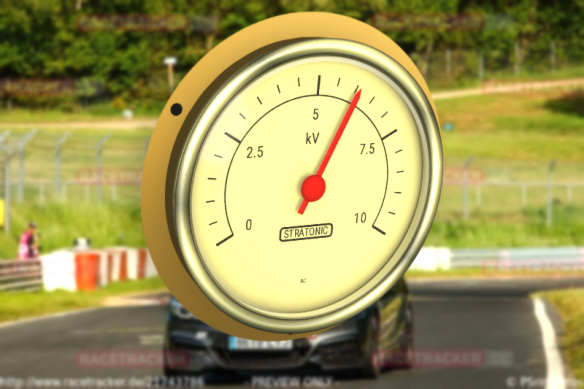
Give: 6 kV
